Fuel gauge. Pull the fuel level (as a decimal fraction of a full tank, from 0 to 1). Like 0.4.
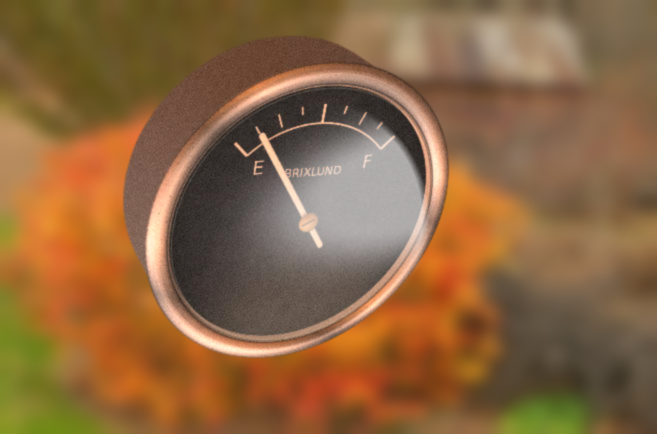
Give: 0.125
